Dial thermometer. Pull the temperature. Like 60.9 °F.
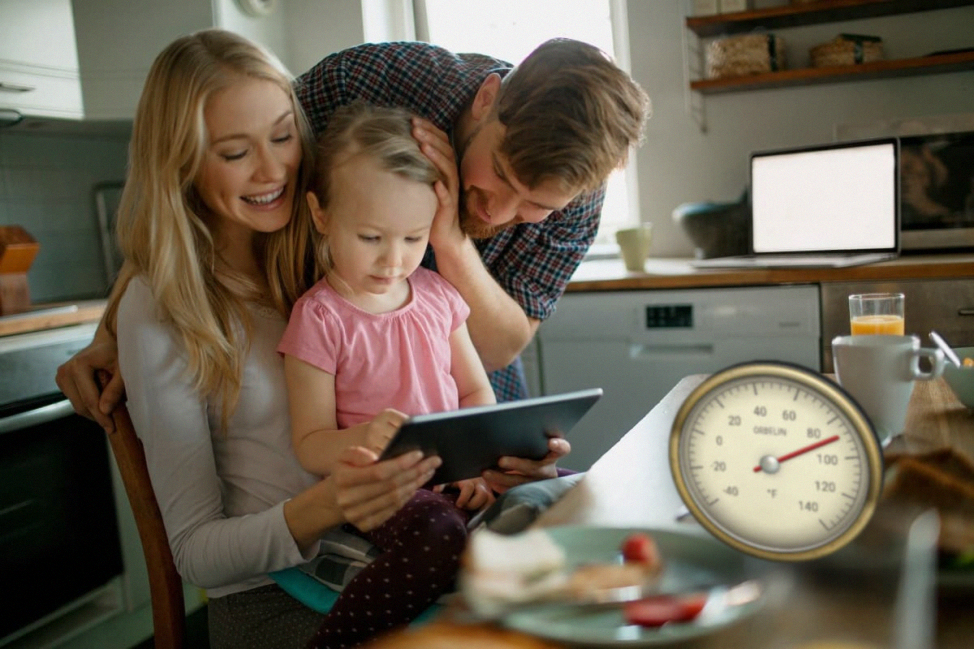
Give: 88 °F
